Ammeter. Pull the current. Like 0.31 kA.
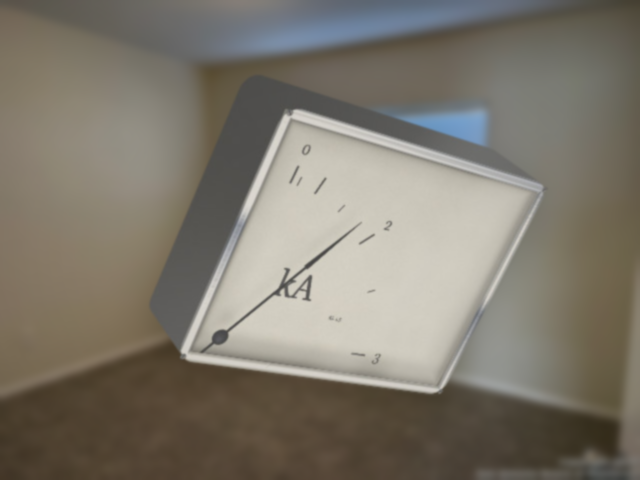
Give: 1.75 kA
